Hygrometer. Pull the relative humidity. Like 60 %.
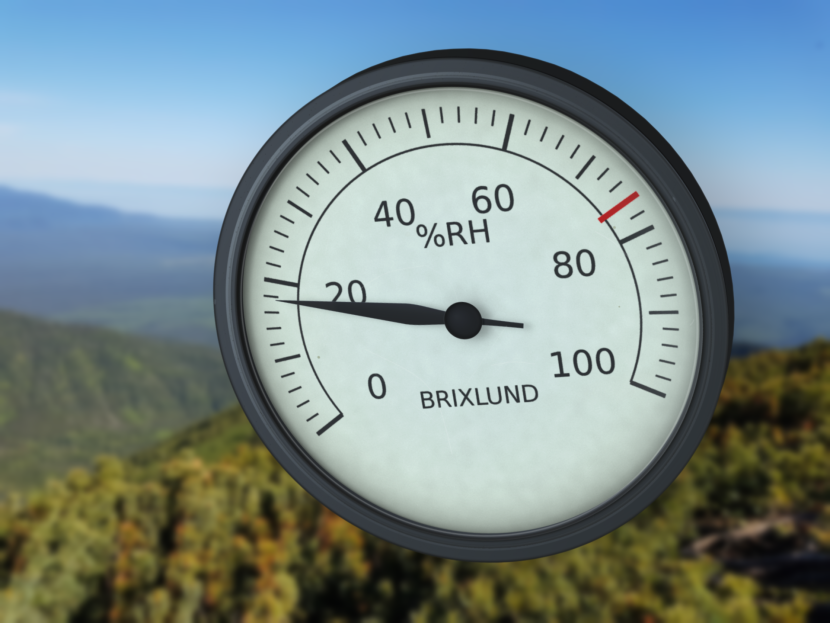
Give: 18 %
